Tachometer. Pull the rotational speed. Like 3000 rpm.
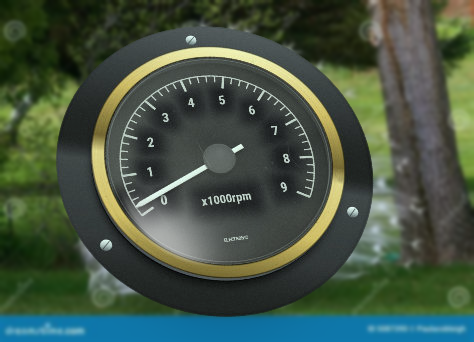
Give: 200 rpm
